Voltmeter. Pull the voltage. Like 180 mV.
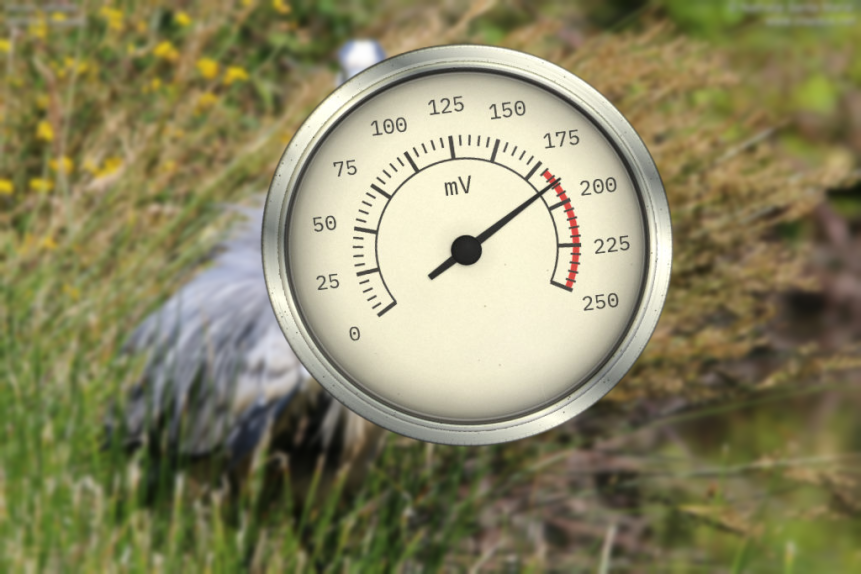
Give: 187.5 mV
